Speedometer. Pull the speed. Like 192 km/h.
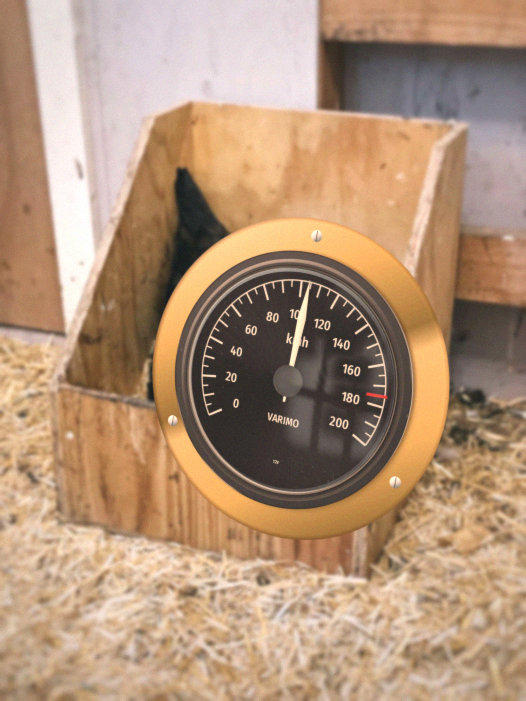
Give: 105 km/h
